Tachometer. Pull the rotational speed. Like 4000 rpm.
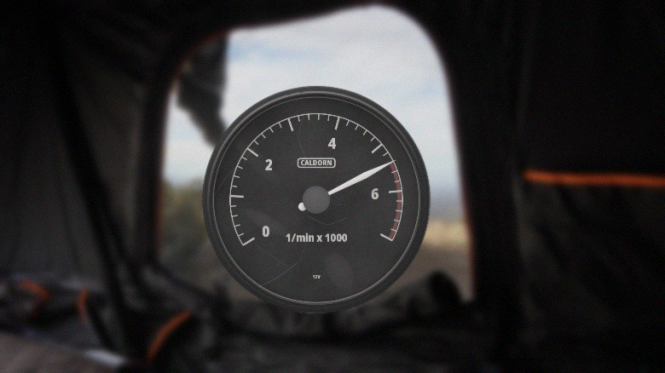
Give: 5400 rpm
